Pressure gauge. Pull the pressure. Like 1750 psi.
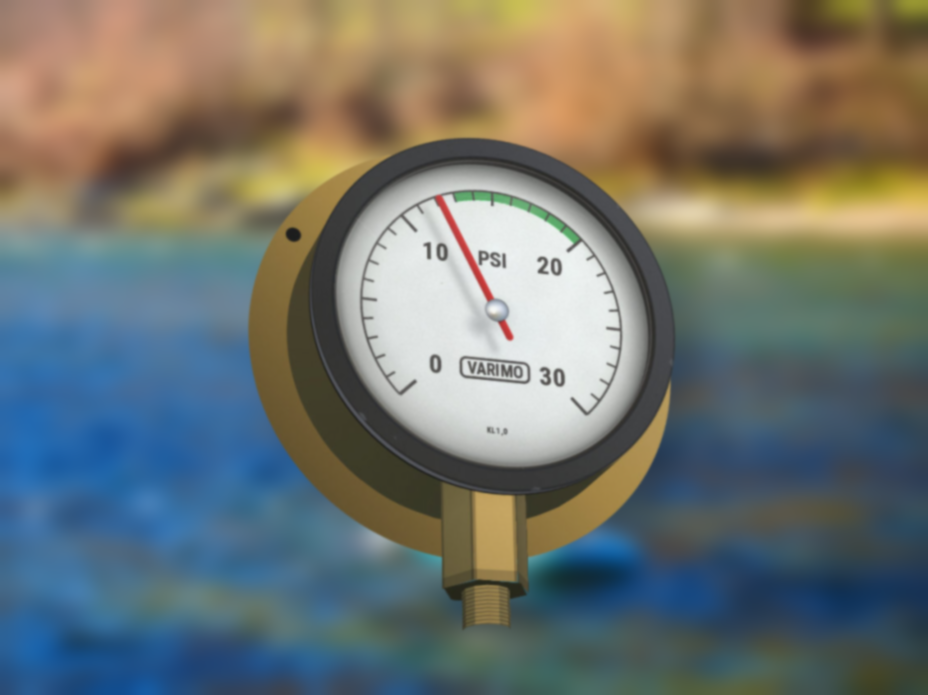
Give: 12 psi
